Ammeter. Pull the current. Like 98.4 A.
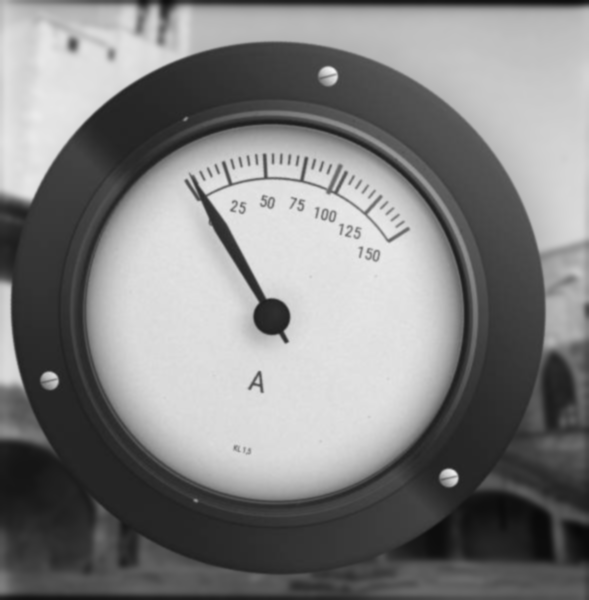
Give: 5 A
